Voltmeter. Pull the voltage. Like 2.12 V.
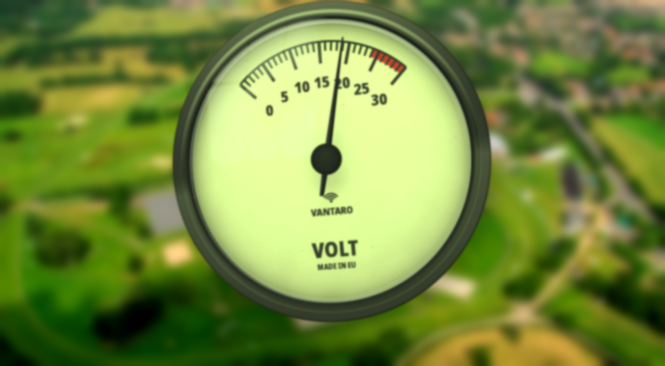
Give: 19 V
